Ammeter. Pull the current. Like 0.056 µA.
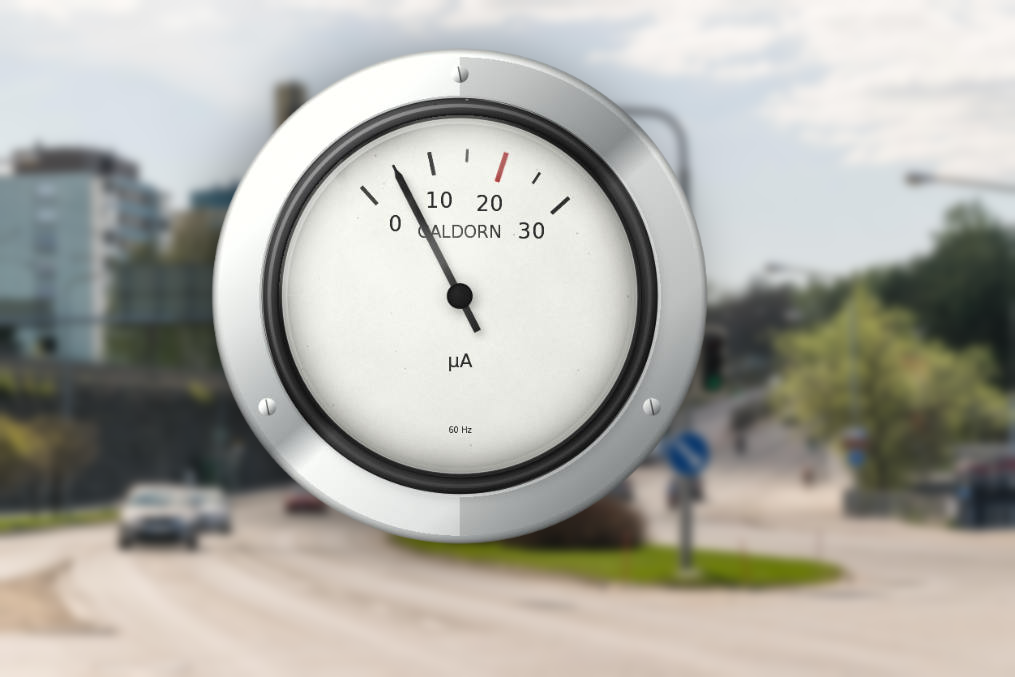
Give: 5 µA
